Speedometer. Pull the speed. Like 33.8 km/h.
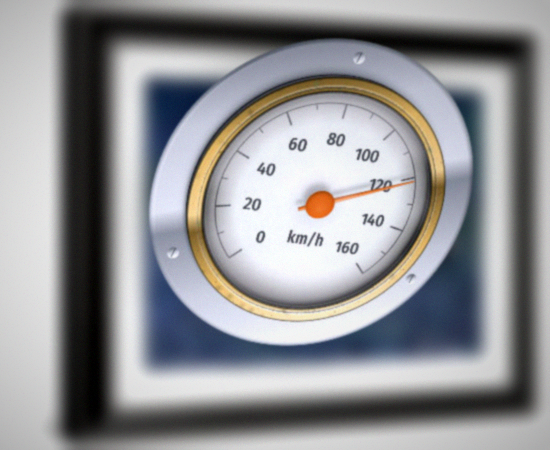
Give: 120 km/h
